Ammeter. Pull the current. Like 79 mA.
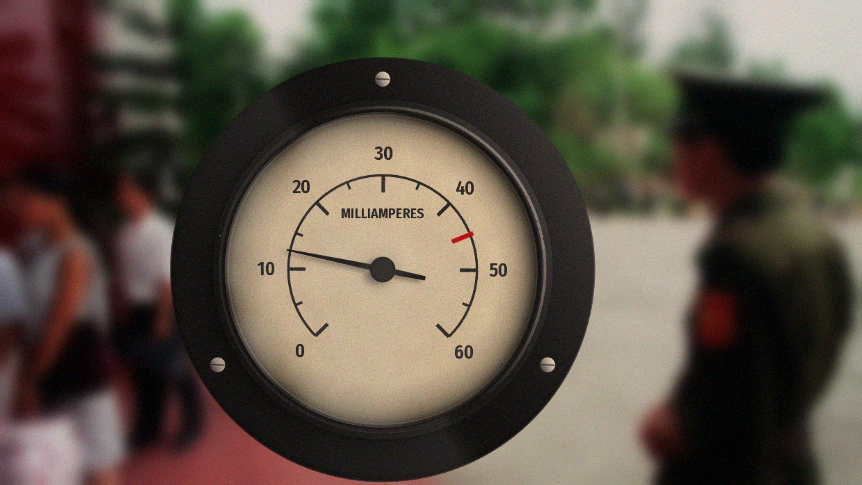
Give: 12.5 mA
